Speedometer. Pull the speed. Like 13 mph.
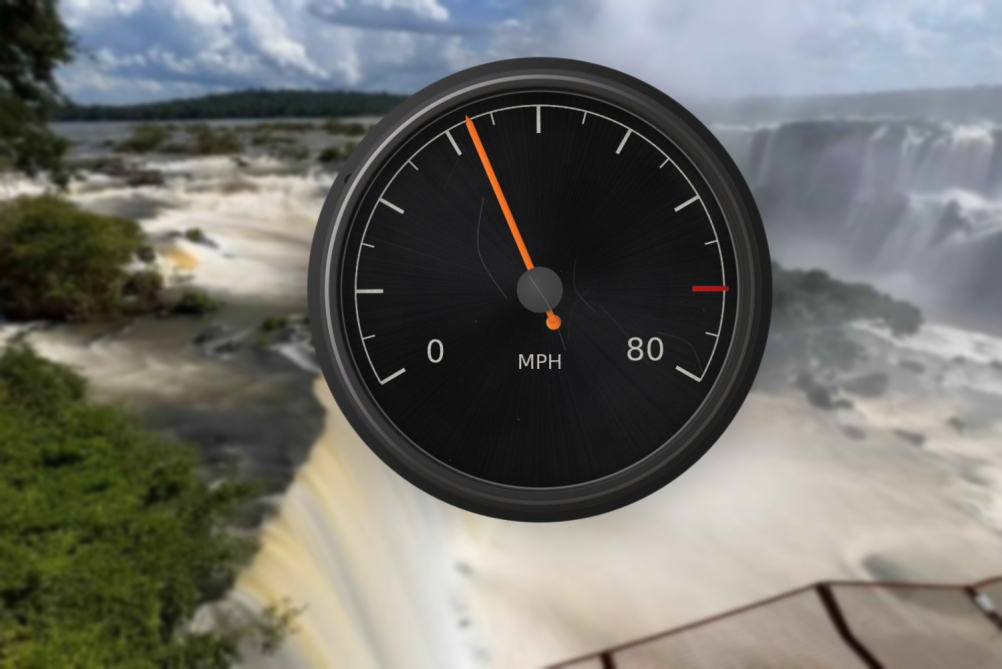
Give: 32.5 mph
